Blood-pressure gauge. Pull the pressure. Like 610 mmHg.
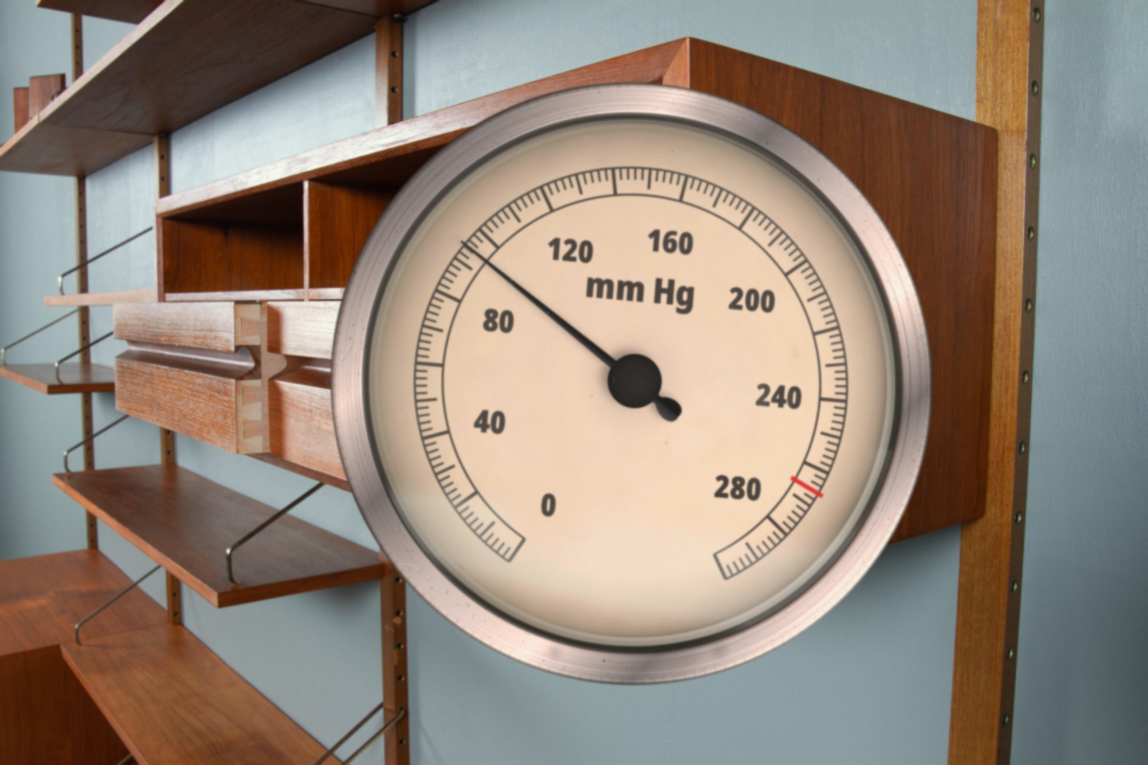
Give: 94 mmHg
